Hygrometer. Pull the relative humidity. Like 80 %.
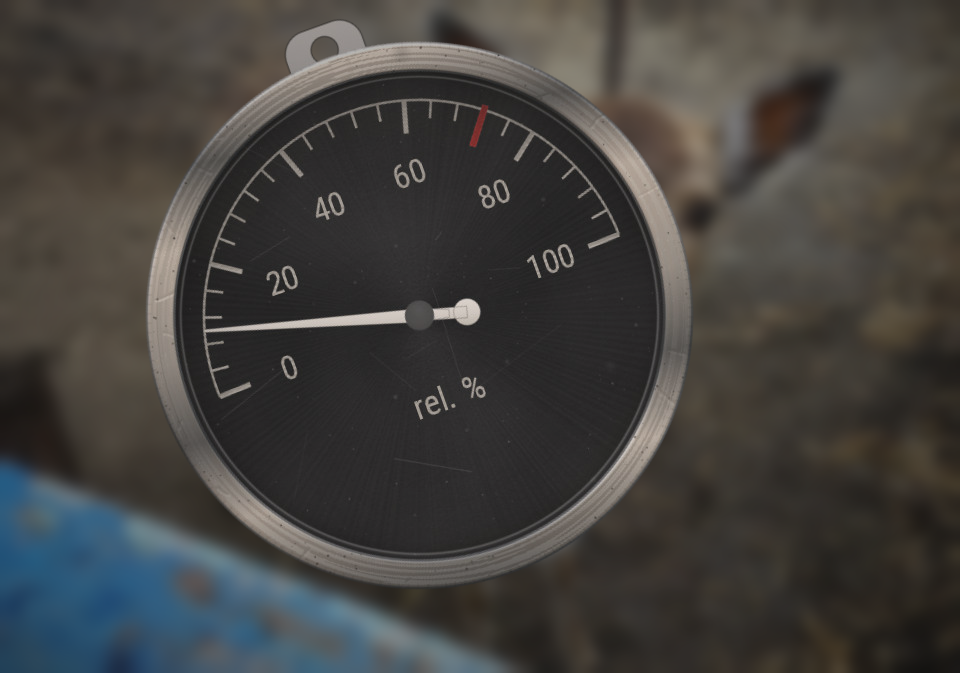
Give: 10 %
